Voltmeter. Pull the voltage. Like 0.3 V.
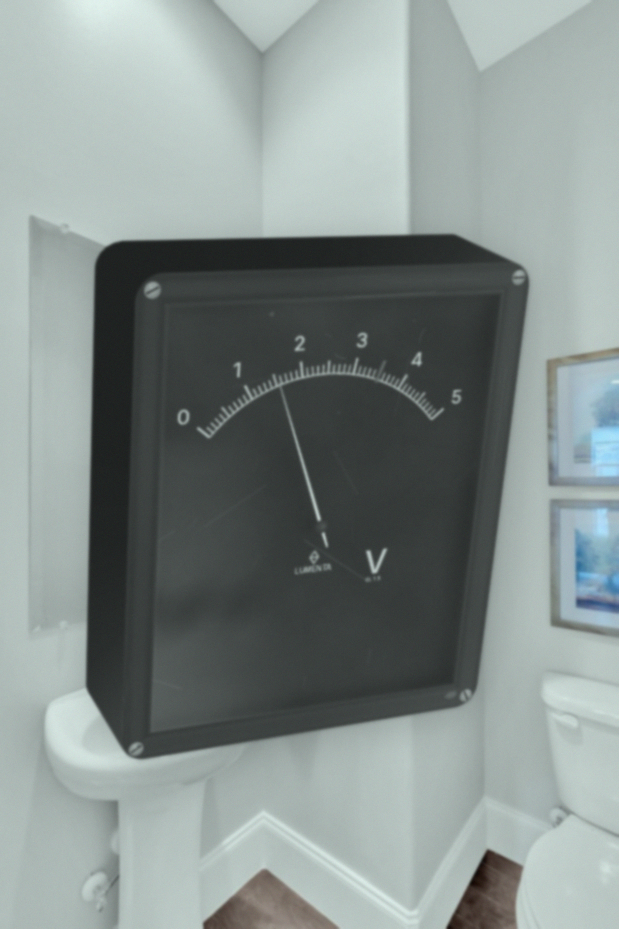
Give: 1.5 V
